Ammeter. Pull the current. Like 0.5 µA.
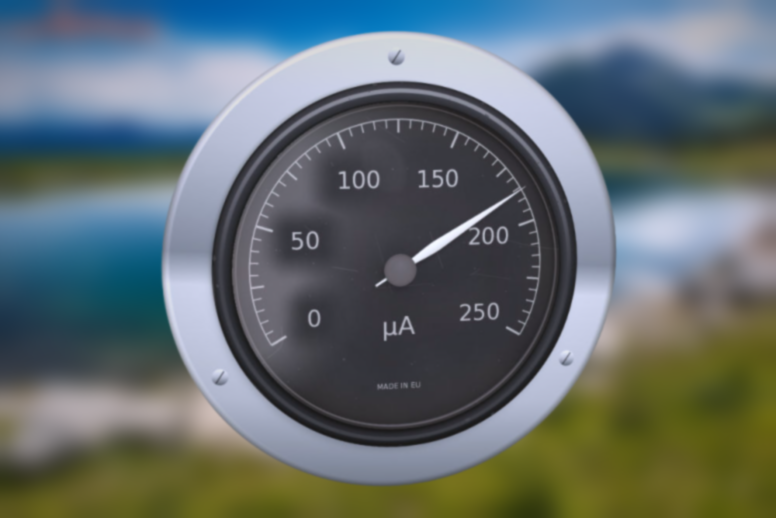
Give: 185 µA
